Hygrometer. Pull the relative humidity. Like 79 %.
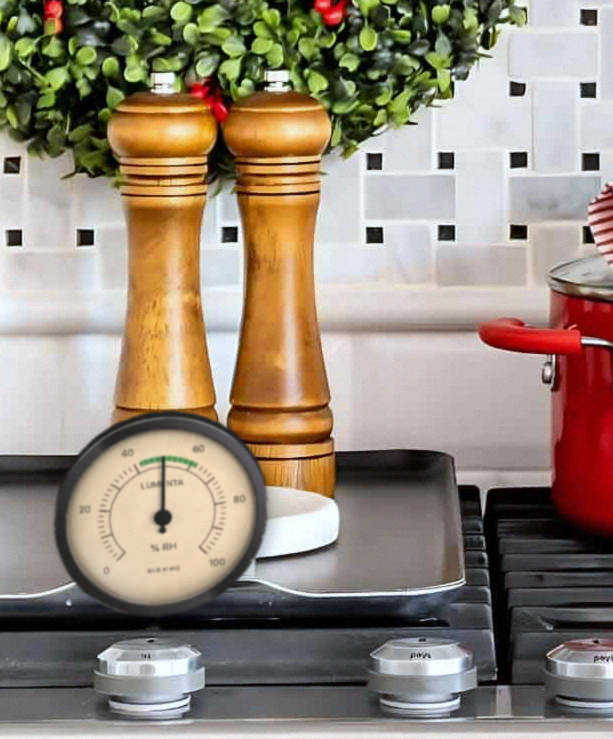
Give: 50 %
